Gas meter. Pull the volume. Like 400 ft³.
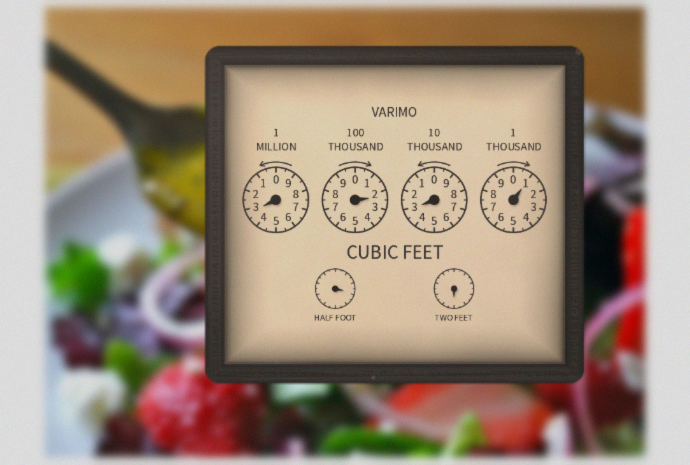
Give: 323100 ft³
